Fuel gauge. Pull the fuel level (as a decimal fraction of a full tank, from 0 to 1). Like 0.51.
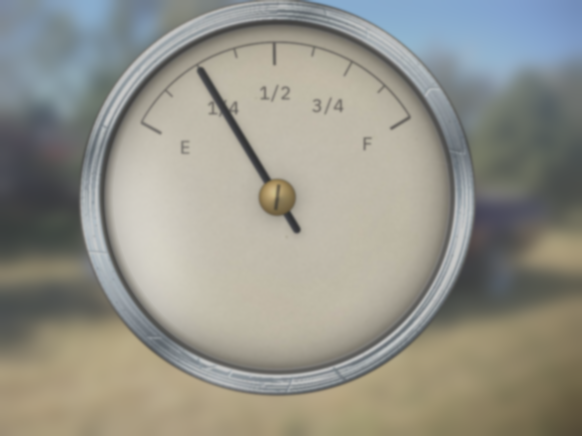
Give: 0.25
